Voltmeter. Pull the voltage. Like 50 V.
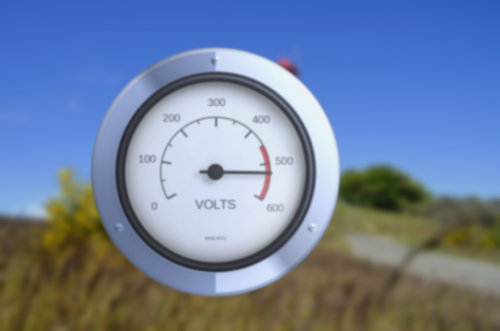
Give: 525 V
